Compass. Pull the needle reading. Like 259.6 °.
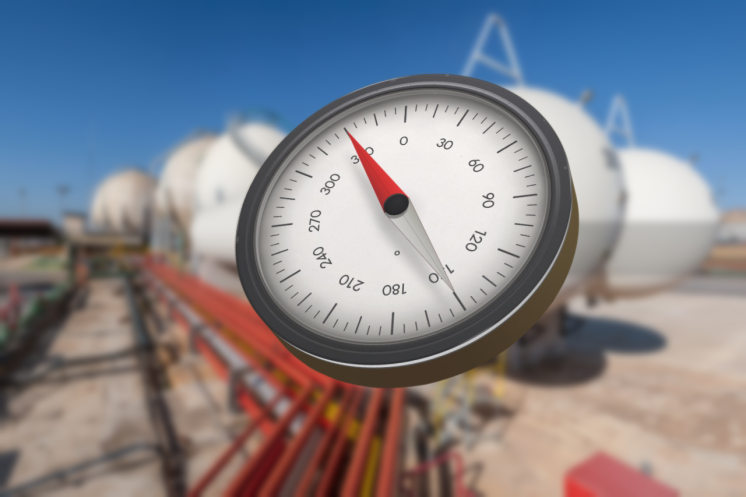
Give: 330 °
